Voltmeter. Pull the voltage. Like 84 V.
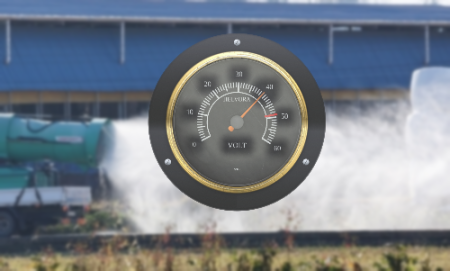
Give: 40 V
